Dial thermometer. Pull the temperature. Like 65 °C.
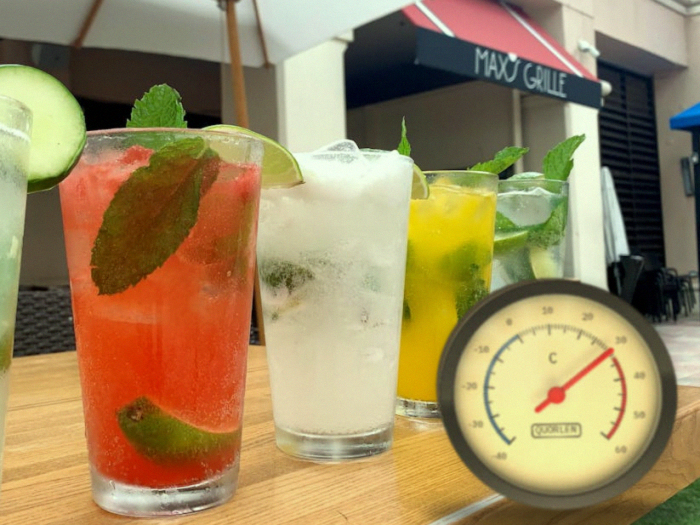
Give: 30 °C
